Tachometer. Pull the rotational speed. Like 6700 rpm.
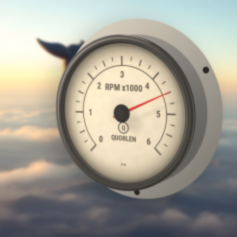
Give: 4500 rpm
